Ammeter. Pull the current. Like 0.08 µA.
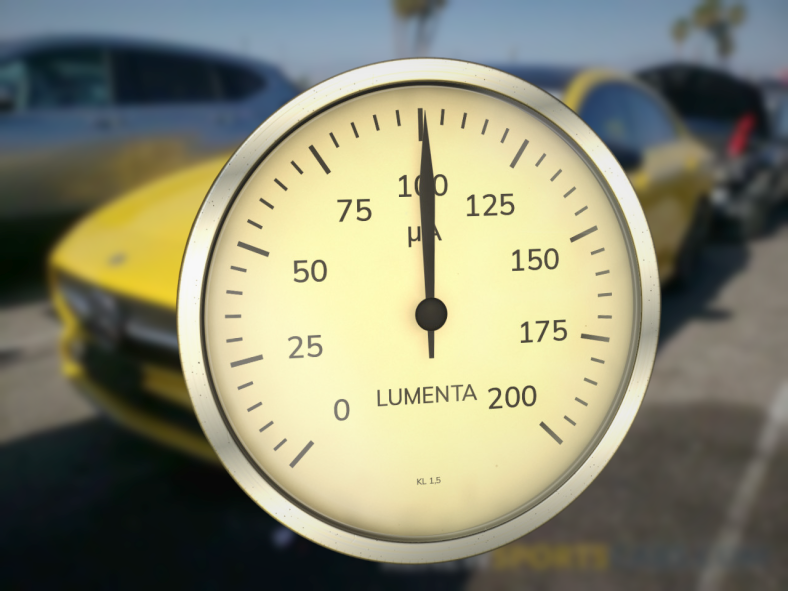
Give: 100 µA
